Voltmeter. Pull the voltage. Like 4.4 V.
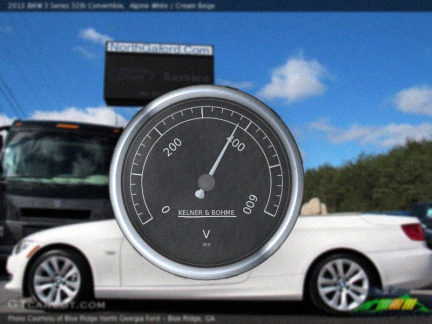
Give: 380 V
